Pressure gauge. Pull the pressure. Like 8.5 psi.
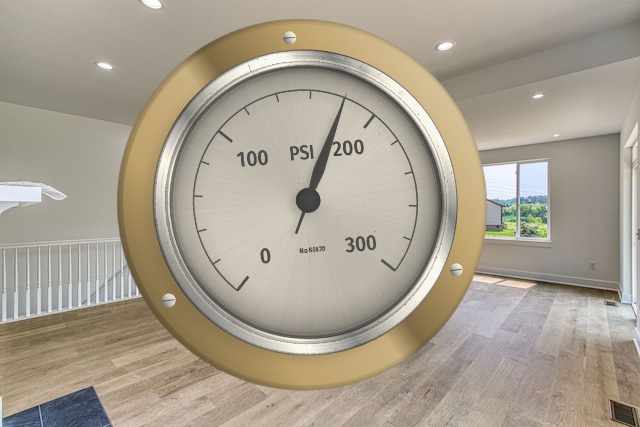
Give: 180 psi
